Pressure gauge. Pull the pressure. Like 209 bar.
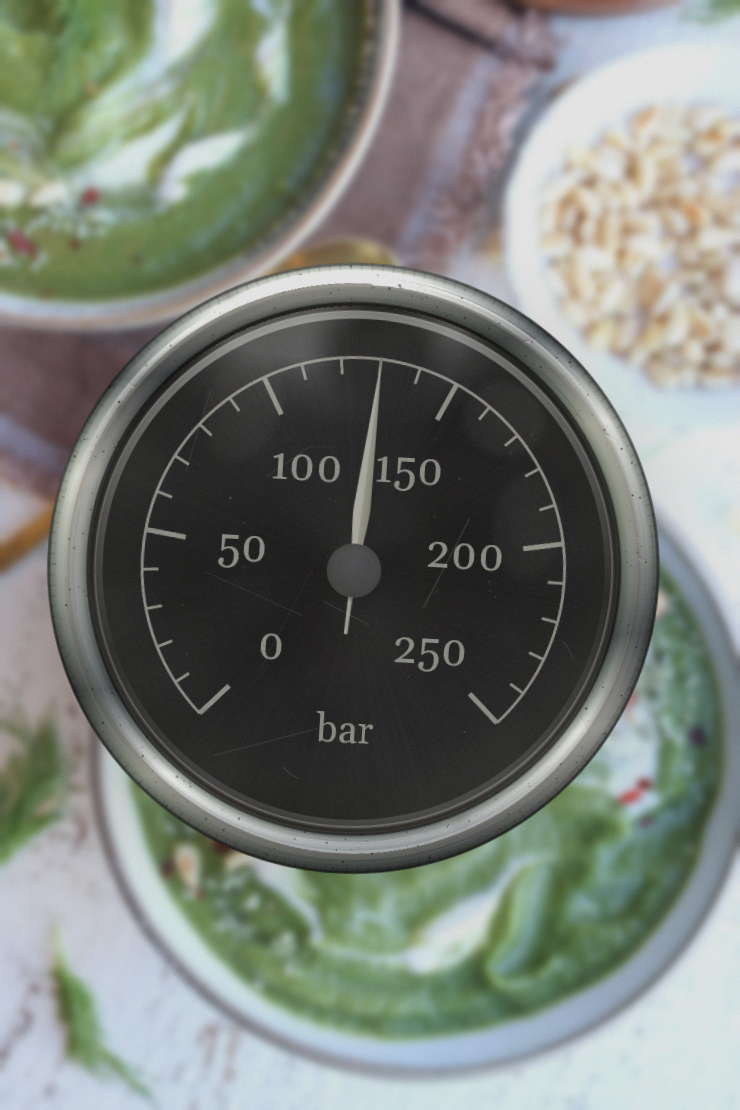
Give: 130 bar
